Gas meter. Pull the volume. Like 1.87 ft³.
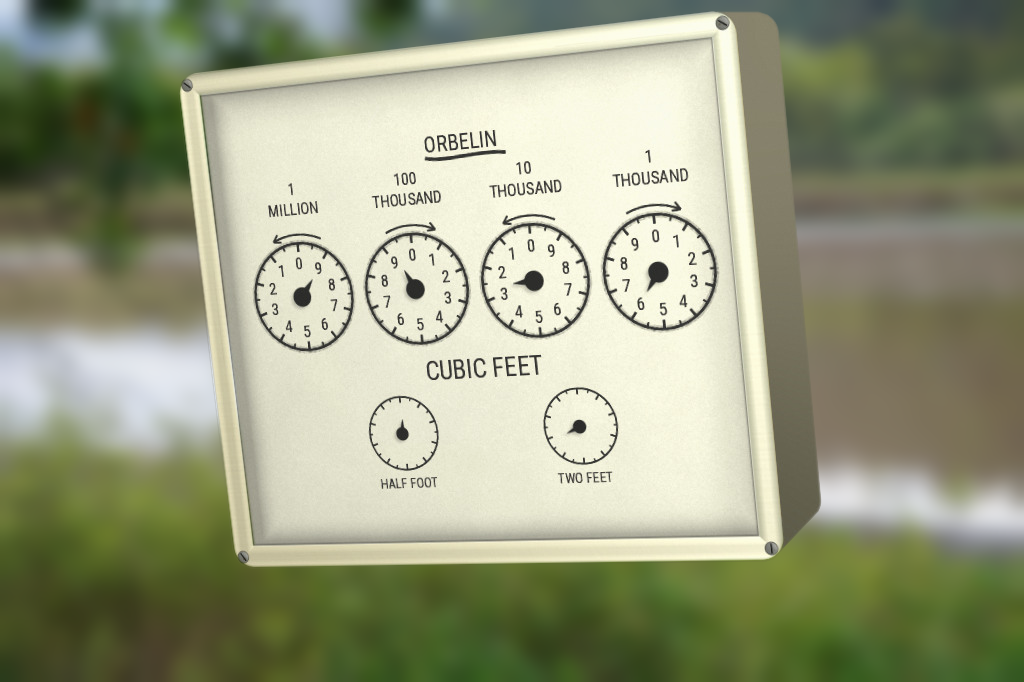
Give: 892600 ft³
